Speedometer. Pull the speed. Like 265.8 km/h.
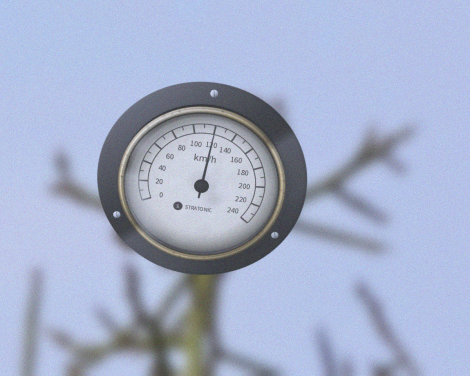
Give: 120 km/h
